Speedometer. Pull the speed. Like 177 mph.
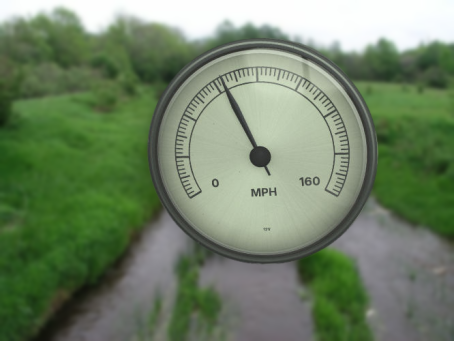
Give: 64 mph
